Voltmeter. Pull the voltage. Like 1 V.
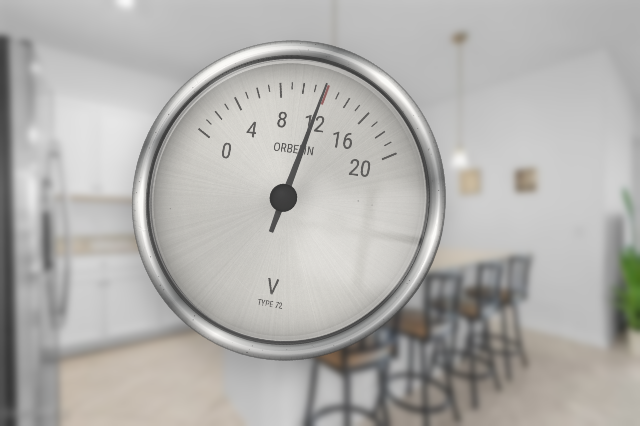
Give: 12 V
